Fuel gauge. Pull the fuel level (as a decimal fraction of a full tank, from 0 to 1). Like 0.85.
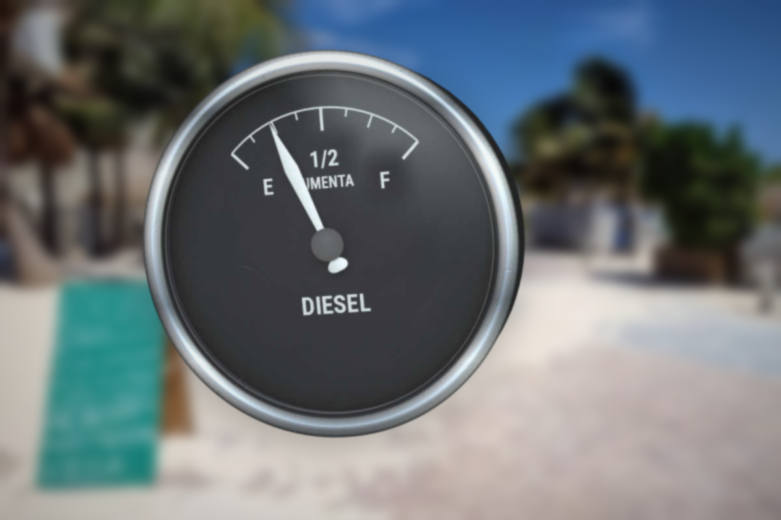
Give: 0.25
